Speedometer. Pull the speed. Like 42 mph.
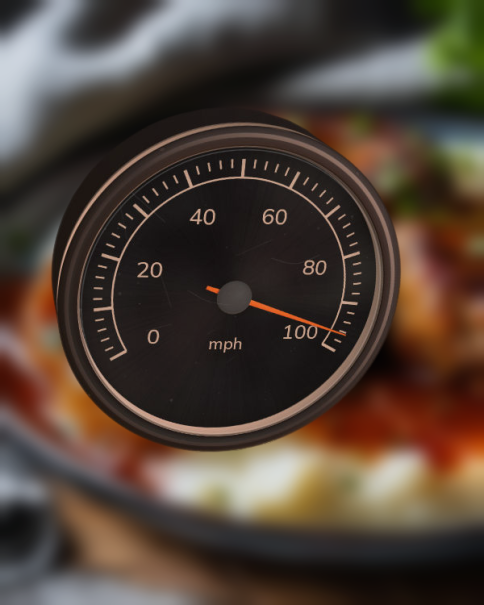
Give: 96 mph
